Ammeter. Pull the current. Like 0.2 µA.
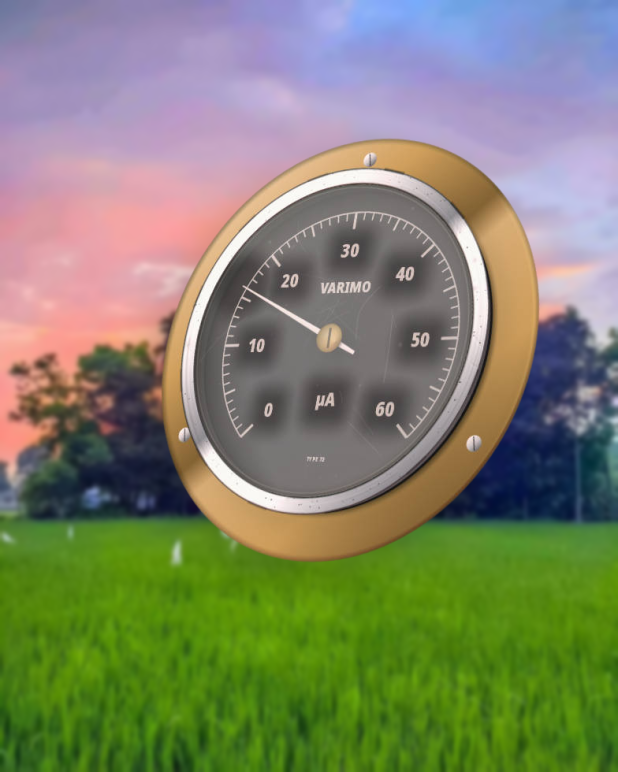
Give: 16 µA
